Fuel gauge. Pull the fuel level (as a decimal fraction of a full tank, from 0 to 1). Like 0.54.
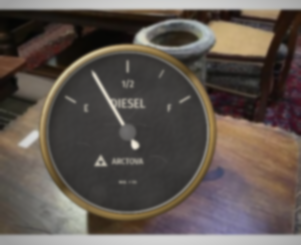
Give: 0.25
